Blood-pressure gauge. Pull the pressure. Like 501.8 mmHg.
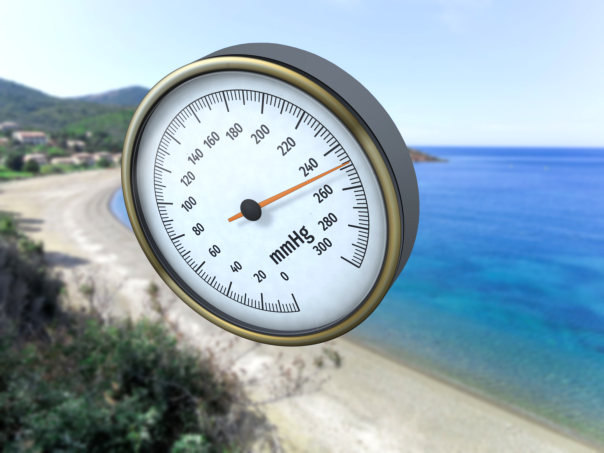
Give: 248 mmHg
